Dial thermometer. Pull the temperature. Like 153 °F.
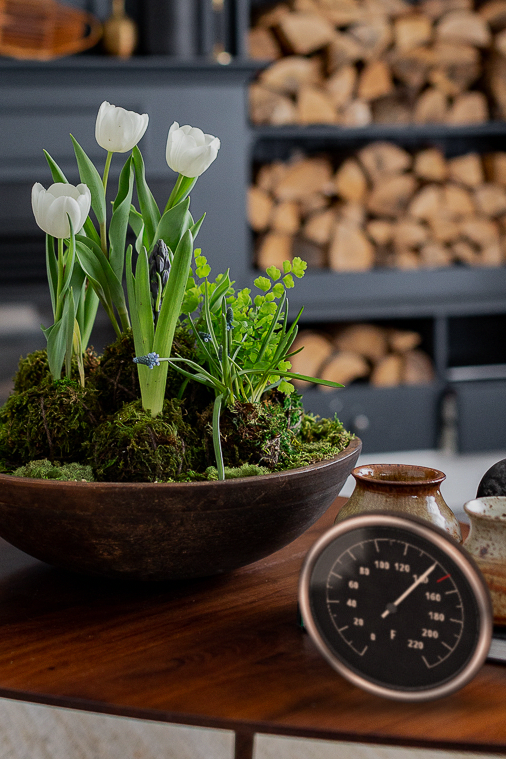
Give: 140 °F
